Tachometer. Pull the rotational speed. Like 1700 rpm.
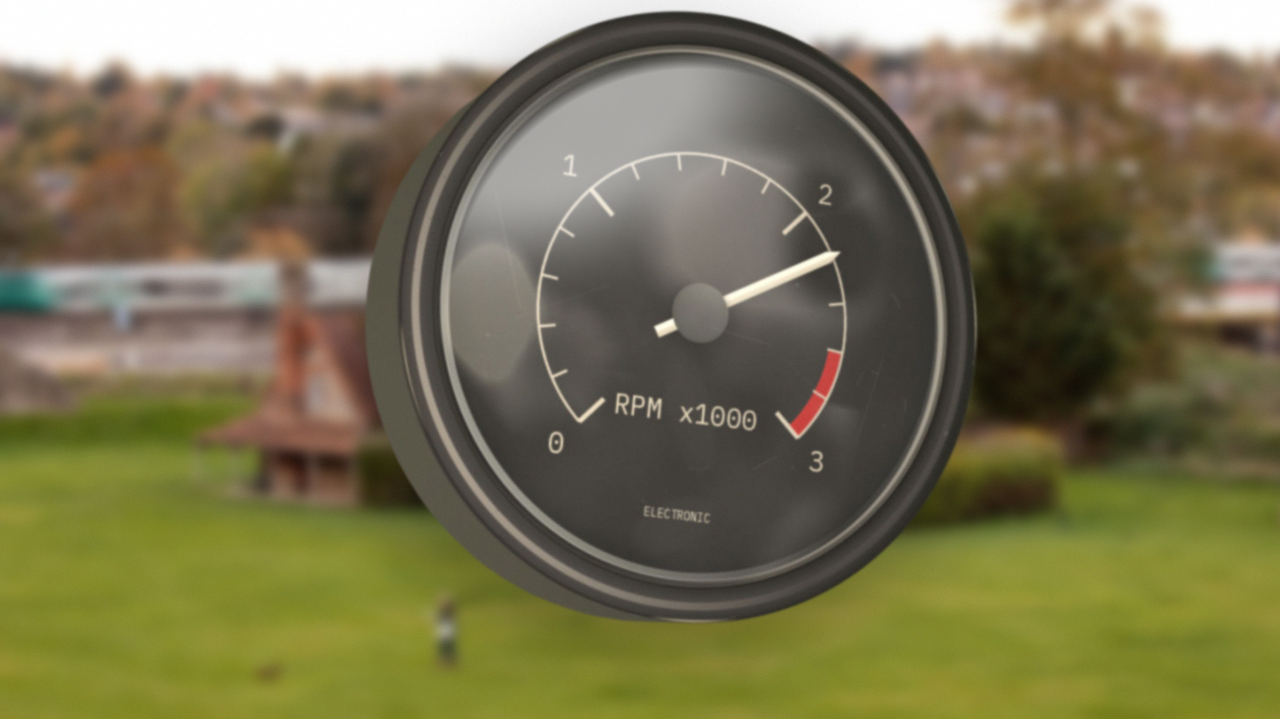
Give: 2200 rpm
